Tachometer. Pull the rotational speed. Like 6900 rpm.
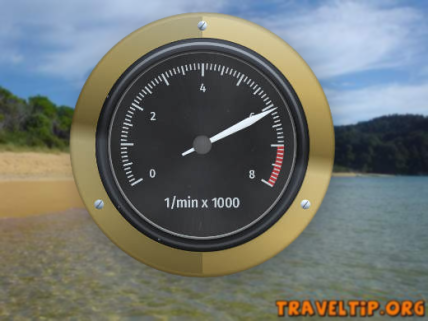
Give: 6100 rpm
